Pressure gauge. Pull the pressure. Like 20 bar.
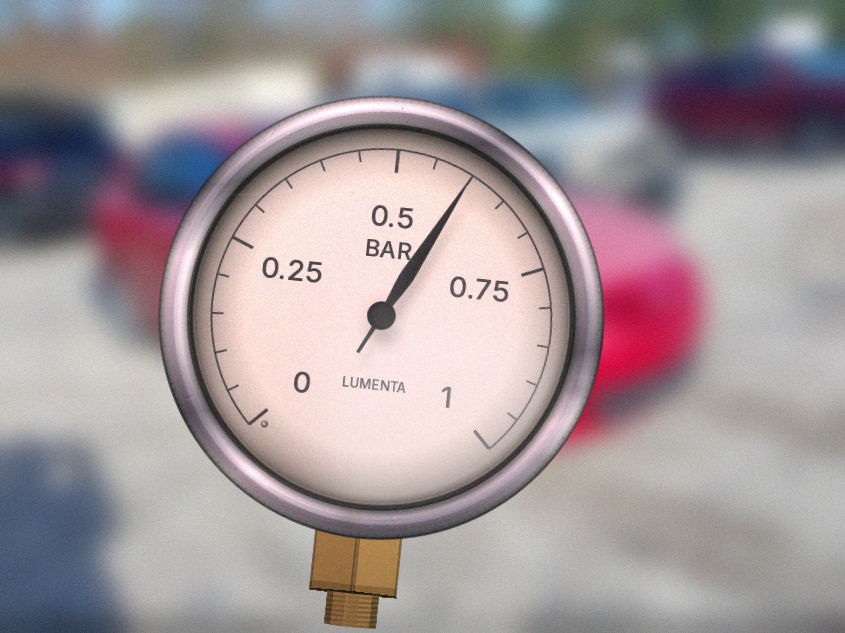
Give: 0.6 bar
